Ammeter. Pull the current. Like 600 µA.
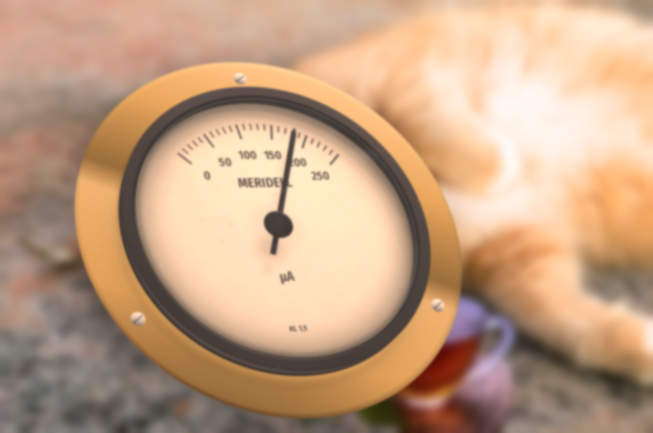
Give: 180 µA
